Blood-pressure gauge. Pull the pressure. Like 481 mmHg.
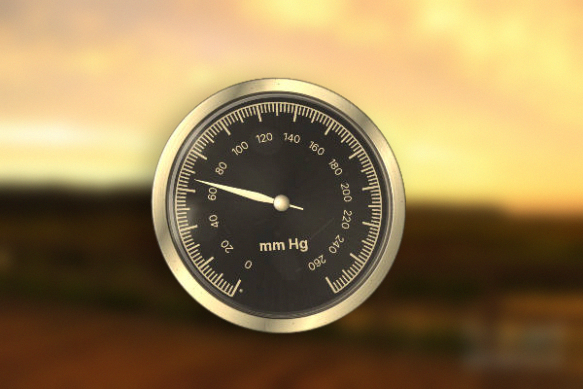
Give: 66 mmHg
